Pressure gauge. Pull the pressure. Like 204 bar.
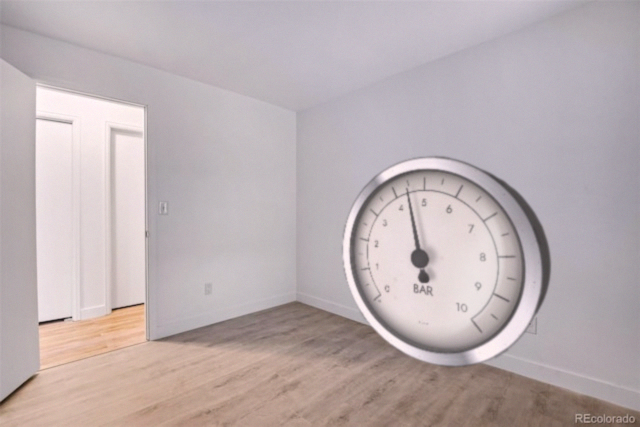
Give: 4.5 bar
